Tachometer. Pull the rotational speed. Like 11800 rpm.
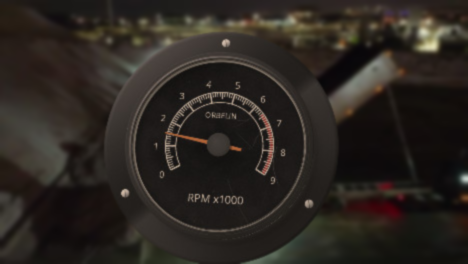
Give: 1500 rpm
